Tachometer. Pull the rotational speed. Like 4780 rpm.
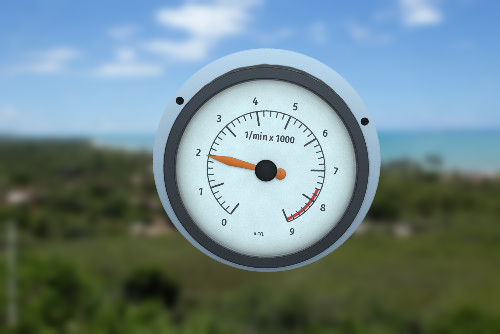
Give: 2000 rpm
